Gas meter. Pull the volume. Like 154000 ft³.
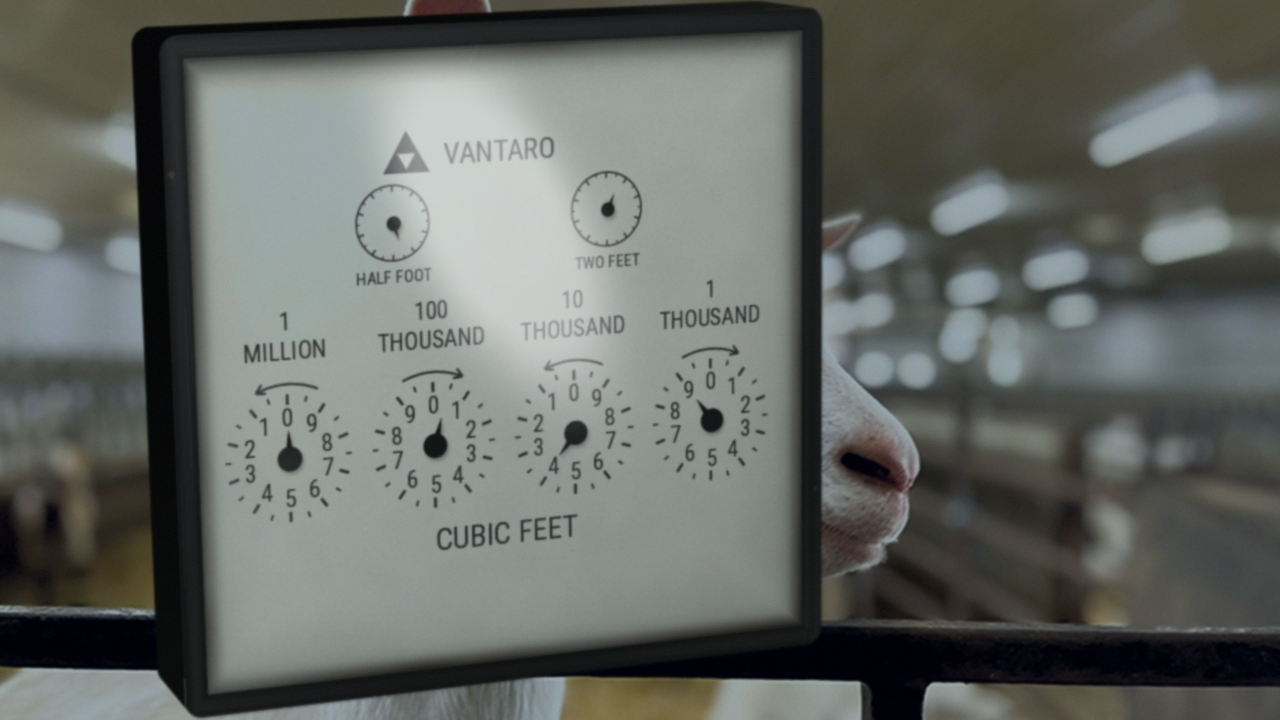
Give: 3900 ft³
